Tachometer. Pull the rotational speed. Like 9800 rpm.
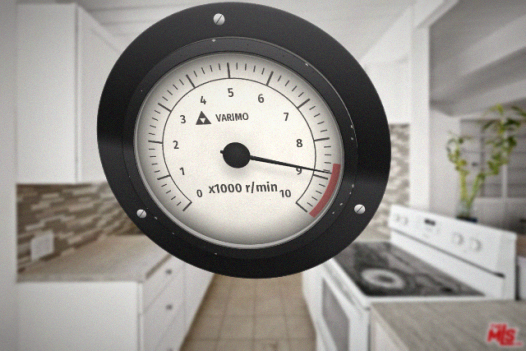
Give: 8800 rpm
